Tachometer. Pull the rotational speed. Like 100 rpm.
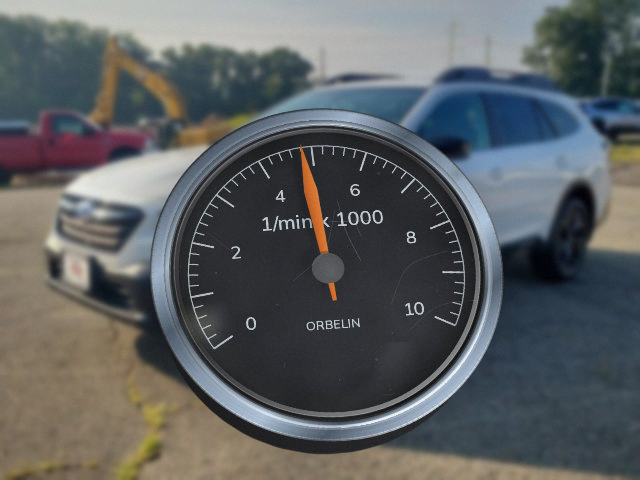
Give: 4800 rpm
